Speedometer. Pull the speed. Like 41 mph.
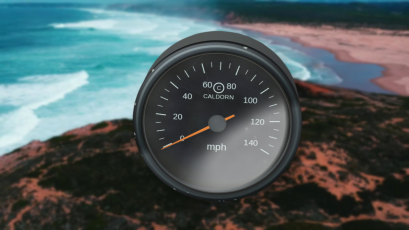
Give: 0 mph
